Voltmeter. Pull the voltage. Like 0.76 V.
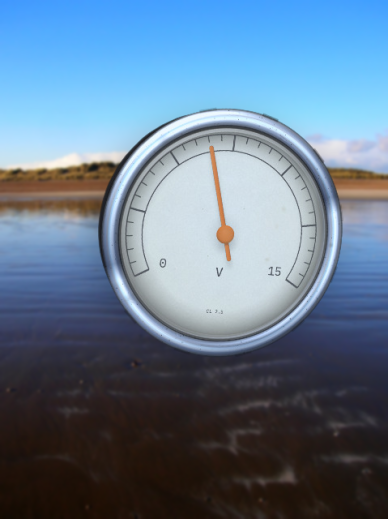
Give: 6.5 V
